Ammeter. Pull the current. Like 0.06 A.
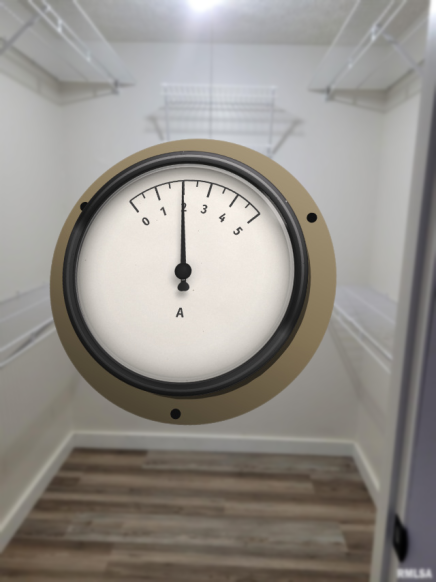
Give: 2 A
